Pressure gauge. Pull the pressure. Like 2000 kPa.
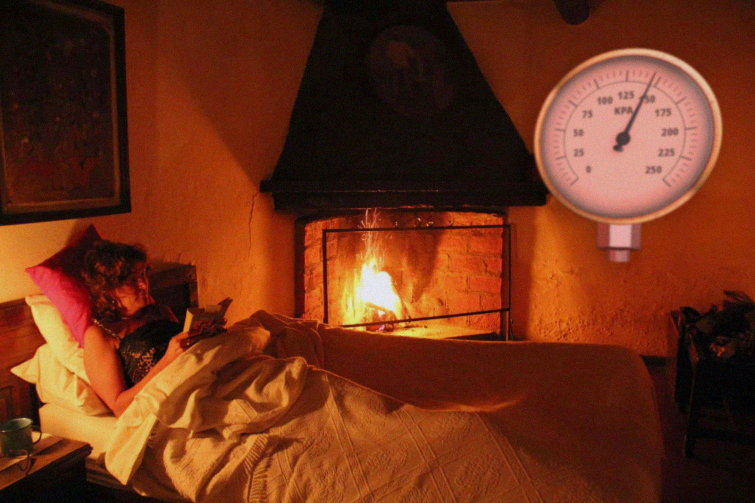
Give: 145 kPa
